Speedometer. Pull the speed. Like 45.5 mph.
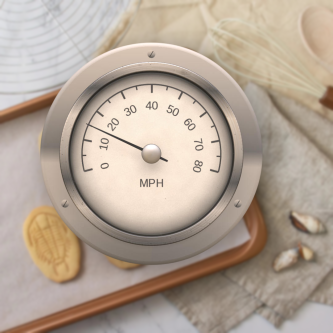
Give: 15 mph
